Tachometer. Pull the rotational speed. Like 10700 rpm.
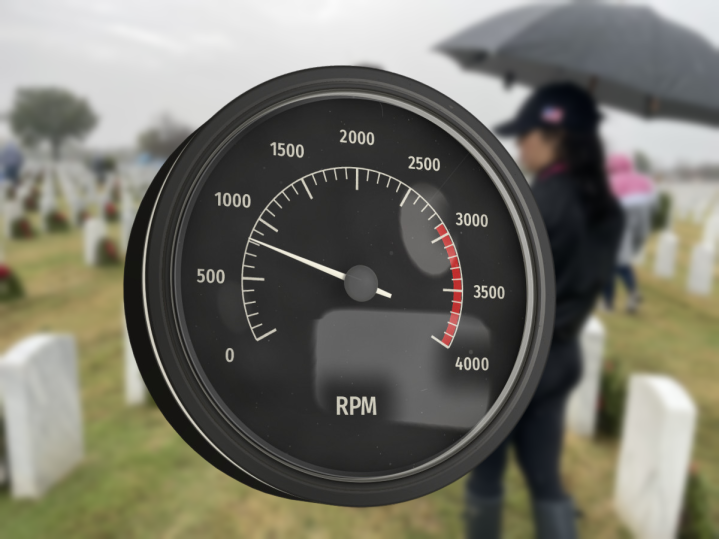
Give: 800 rpm
